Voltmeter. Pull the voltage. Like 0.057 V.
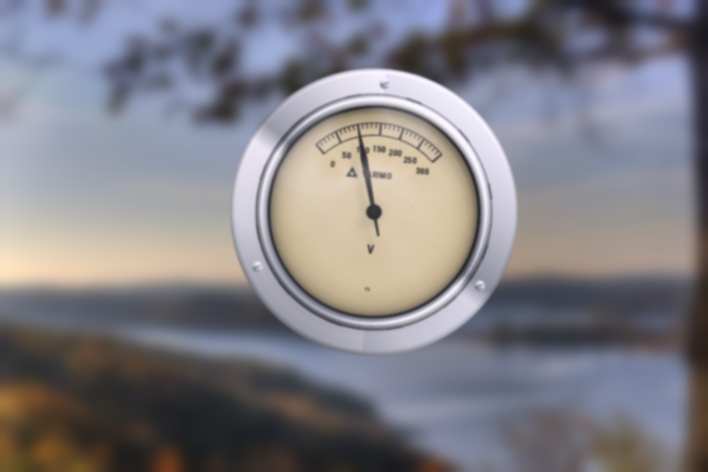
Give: 100 V
